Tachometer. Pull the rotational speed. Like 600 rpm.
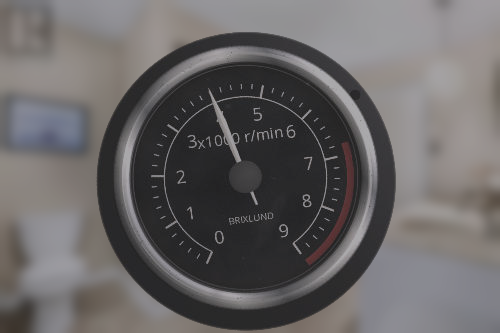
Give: 4000 rpm
